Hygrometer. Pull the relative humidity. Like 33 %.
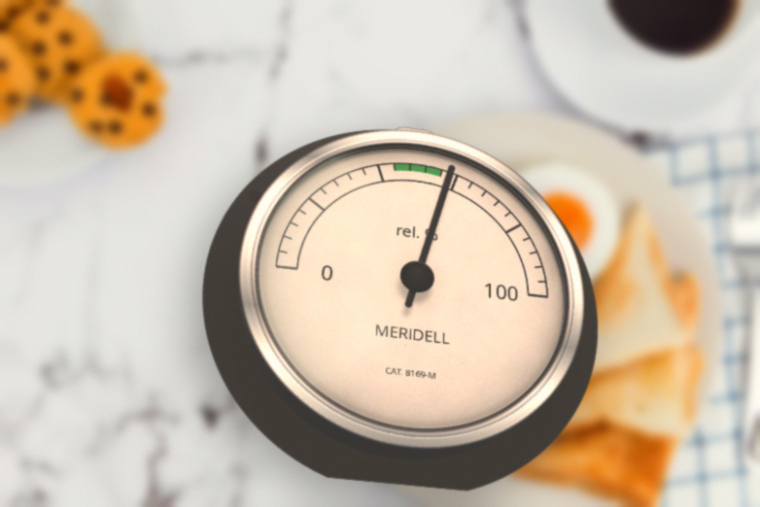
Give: 58 %
